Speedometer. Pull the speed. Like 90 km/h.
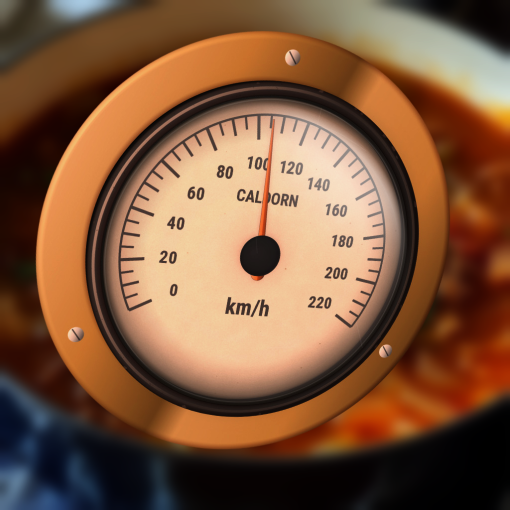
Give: 105 km/h
